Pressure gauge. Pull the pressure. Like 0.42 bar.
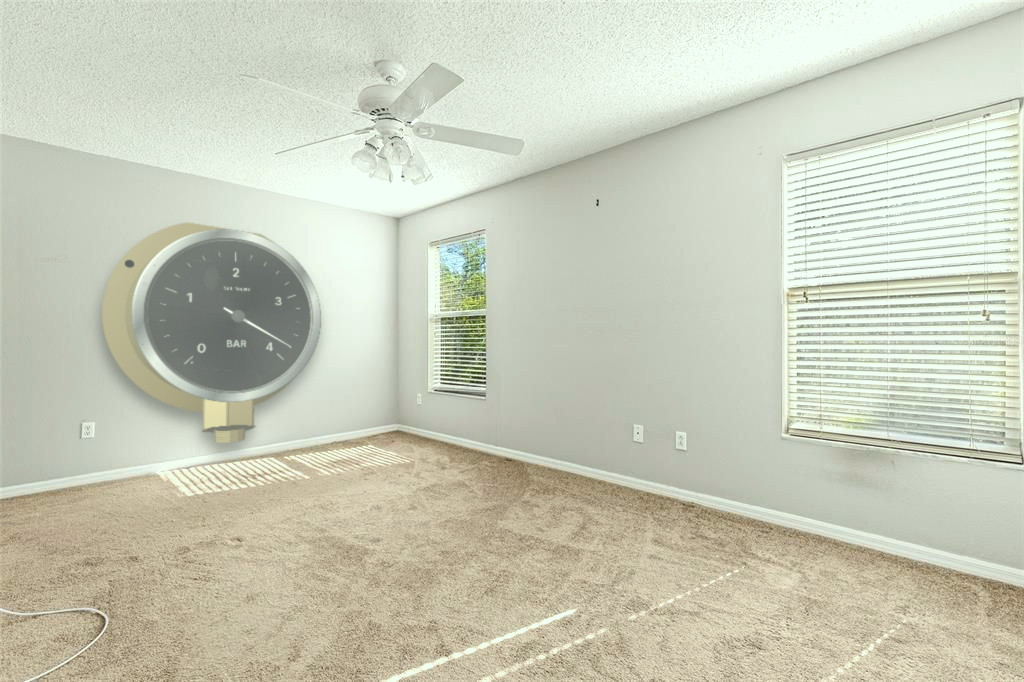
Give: 3.8 bar
